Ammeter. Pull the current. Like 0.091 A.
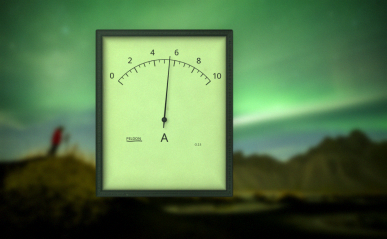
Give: 5.5 A
